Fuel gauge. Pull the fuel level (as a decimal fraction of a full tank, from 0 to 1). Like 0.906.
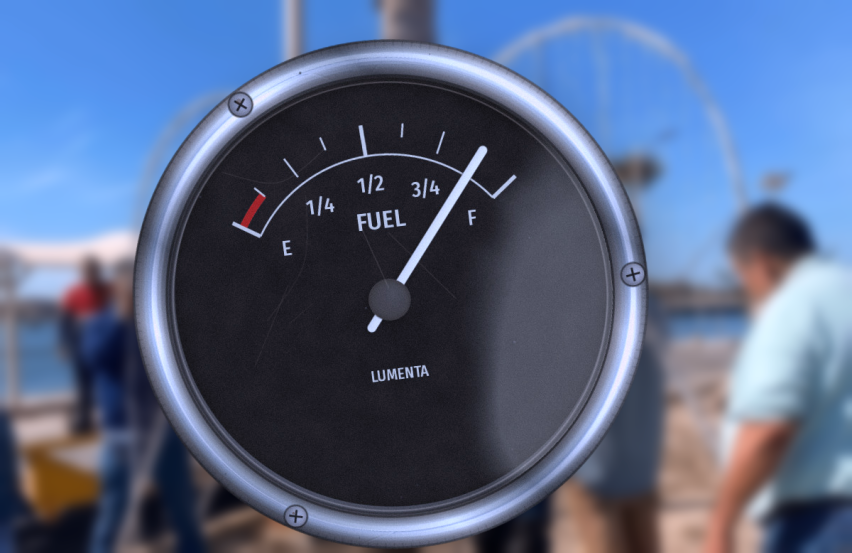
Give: 0.875
